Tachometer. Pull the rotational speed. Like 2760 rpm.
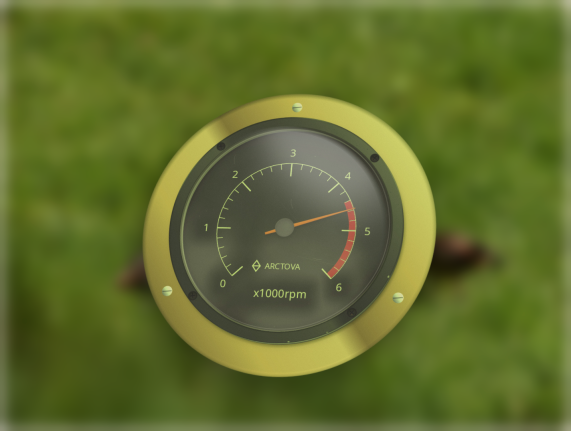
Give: 4600 rpm
